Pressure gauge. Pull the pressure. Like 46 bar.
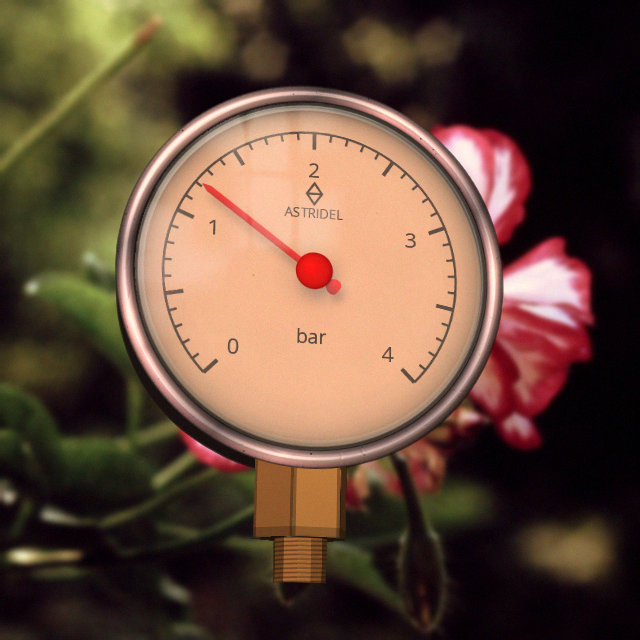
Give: 1.2 bar
